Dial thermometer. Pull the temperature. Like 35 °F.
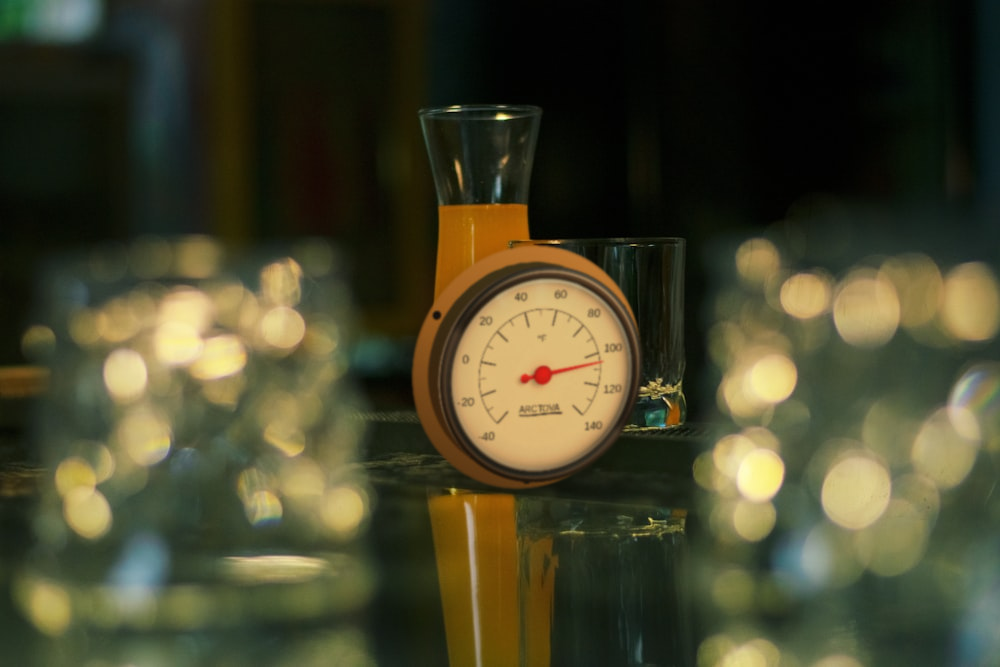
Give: 105 °F
